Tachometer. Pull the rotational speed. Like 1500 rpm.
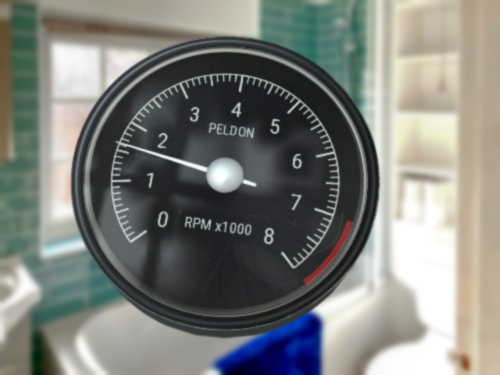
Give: 1600 rpm
